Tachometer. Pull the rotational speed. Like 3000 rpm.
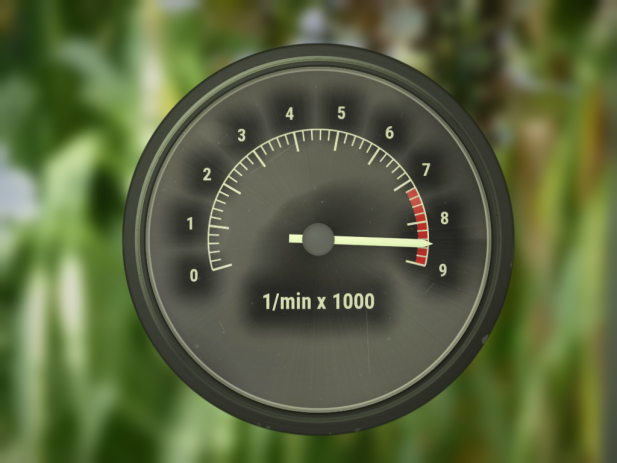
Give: 8500 rpm
